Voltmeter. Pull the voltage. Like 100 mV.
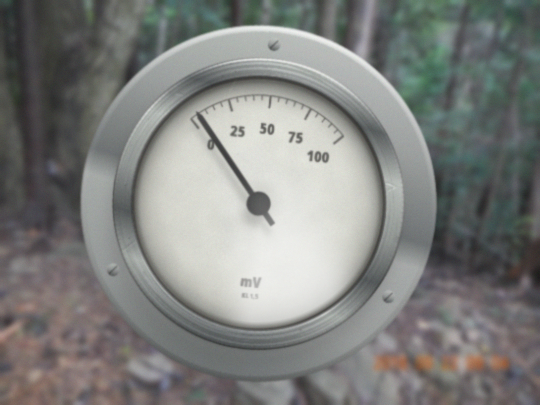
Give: 5 mV
